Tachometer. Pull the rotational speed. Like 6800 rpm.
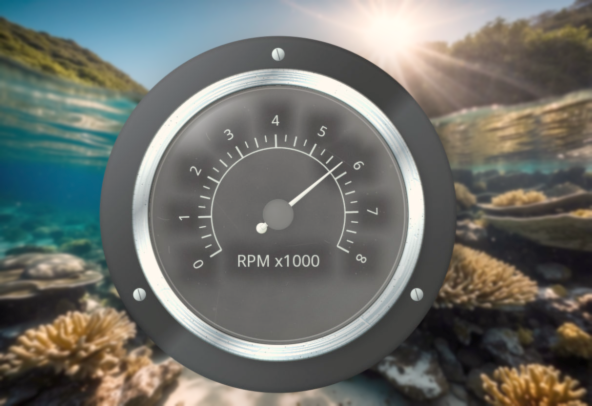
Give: 5750 rpm
